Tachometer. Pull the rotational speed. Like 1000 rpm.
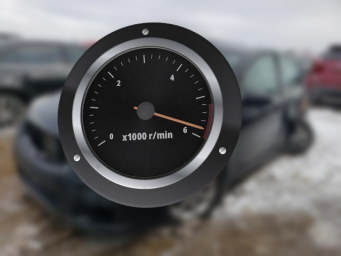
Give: 5800 rpm
